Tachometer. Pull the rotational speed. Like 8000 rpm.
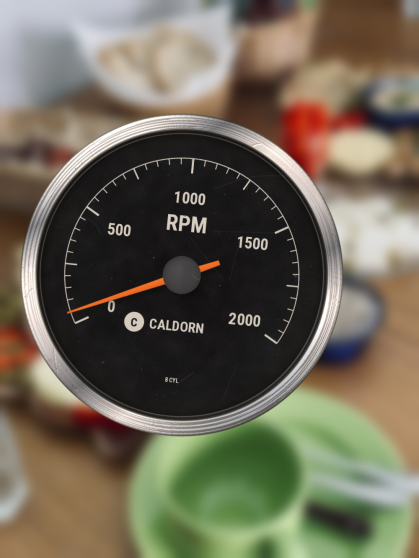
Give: 50 rpm
